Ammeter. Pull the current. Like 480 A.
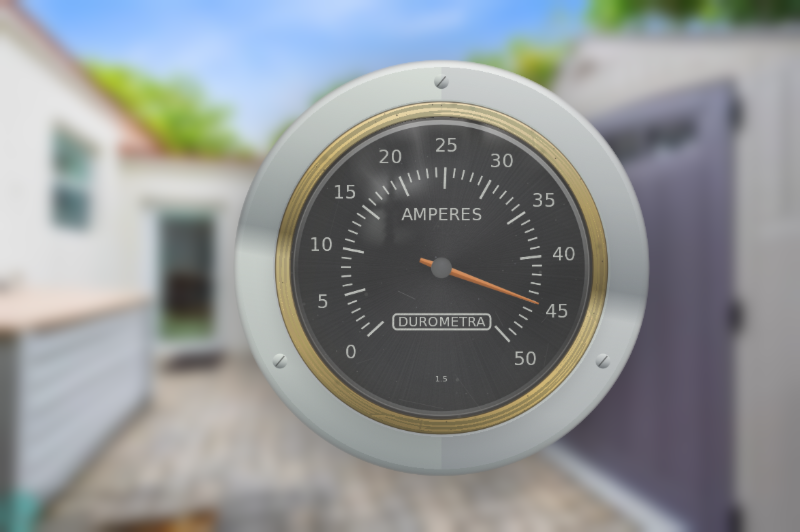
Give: 45 A
